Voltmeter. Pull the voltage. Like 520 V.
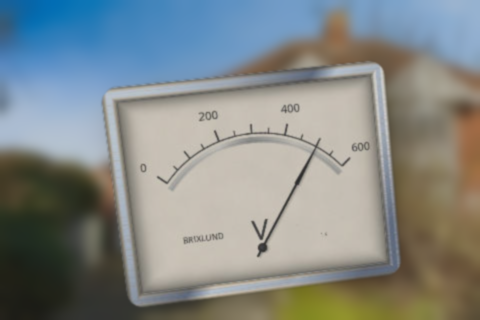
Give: 500 V
